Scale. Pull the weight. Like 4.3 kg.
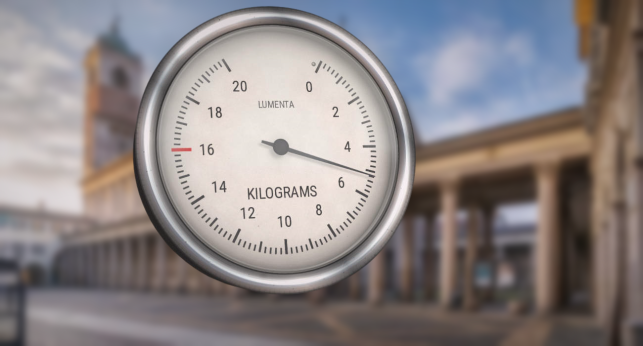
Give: 5.2 kg
